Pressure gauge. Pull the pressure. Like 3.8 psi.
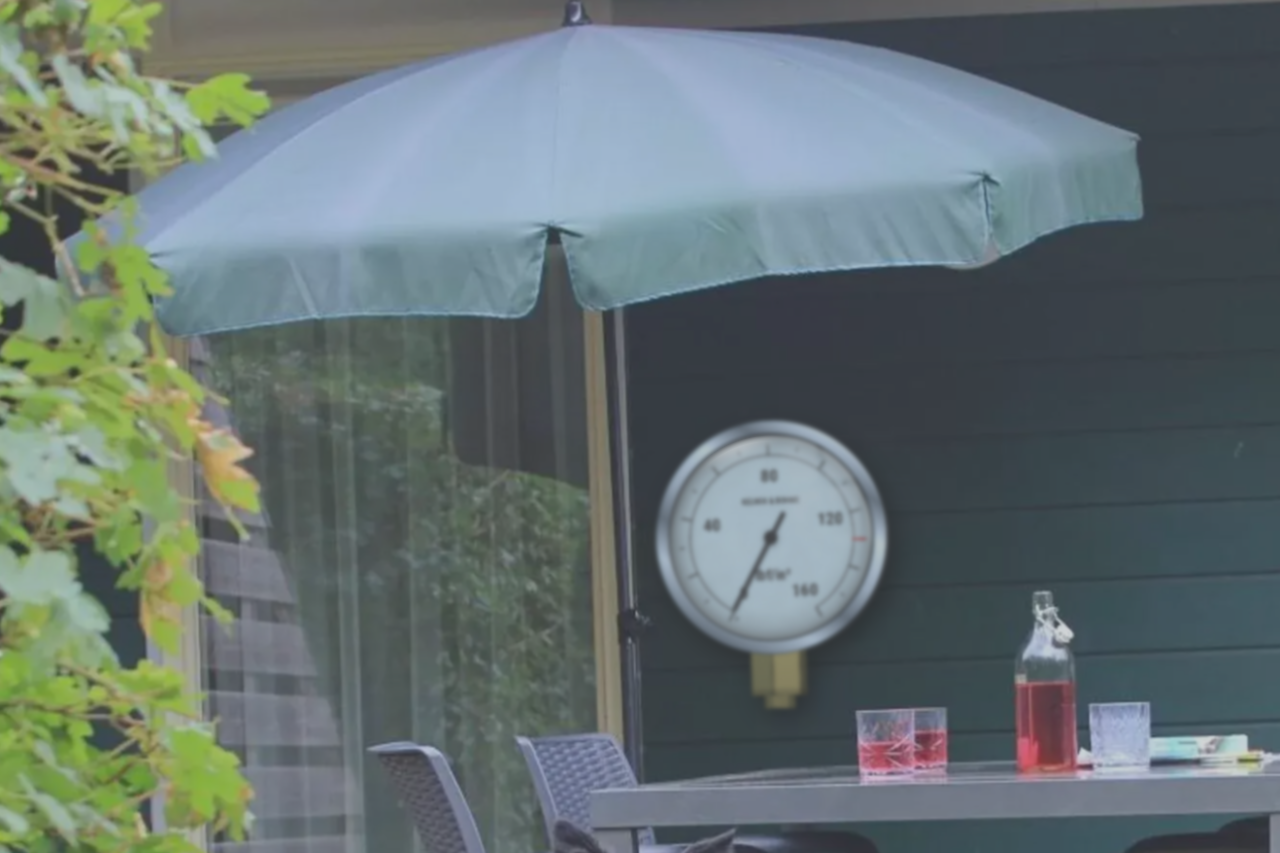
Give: 0 psi
